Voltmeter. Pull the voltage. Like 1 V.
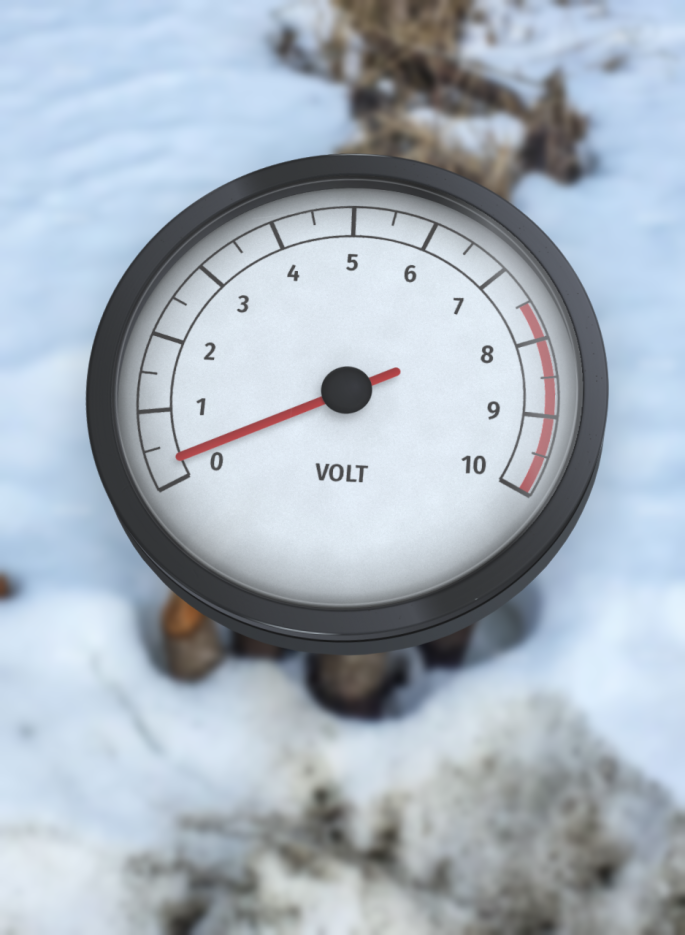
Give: 0.25 V
